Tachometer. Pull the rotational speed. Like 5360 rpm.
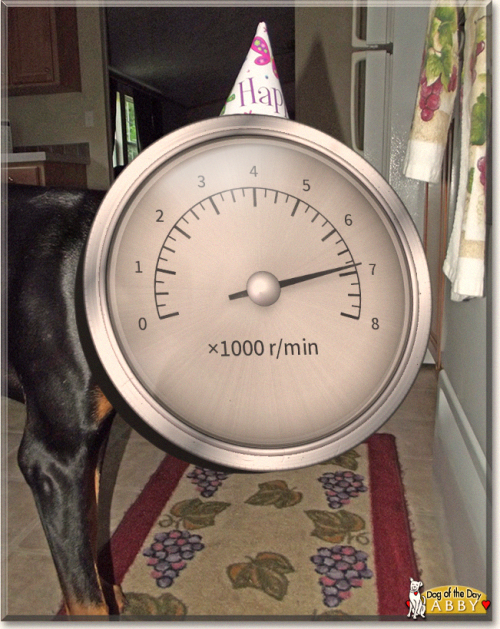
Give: 6875 rpm
